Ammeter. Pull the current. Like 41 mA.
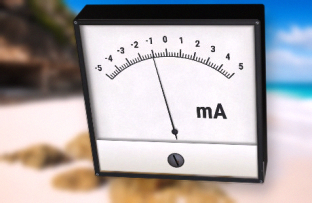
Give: -1 mA
